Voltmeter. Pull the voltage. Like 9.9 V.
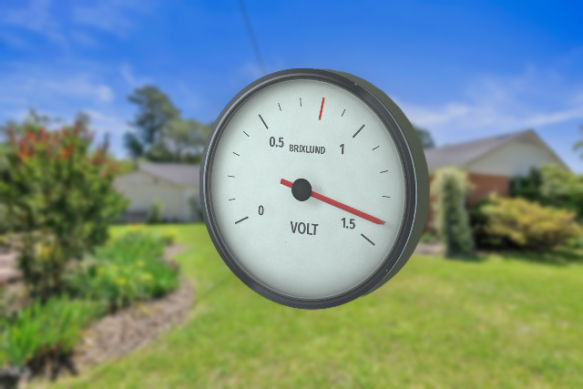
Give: 1.4 V
